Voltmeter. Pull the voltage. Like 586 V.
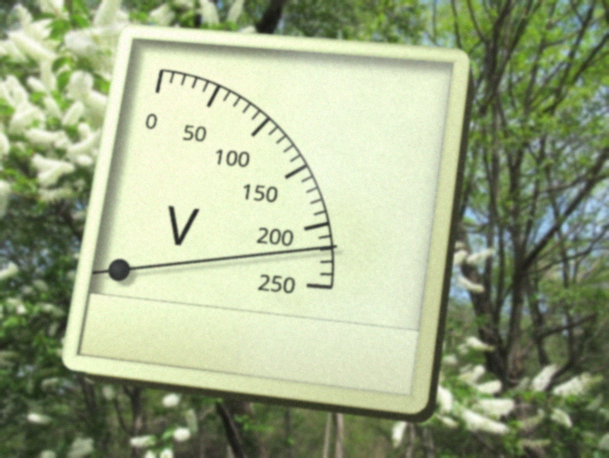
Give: 220 V
